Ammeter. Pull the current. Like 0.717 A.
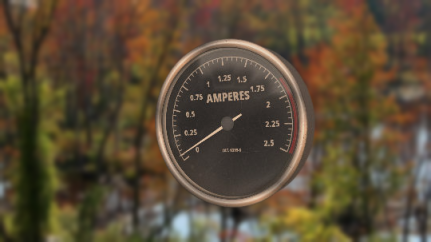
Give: 0.05 A
